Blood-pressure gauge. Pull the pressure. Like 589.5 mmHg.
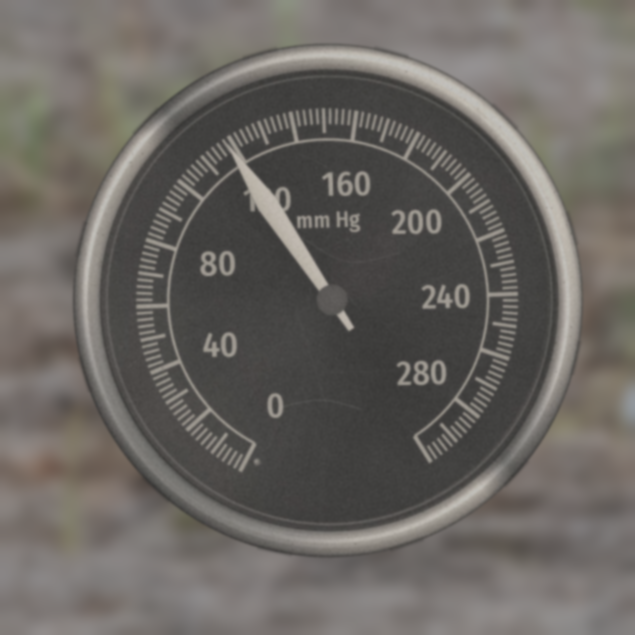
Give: 118 mmHg
